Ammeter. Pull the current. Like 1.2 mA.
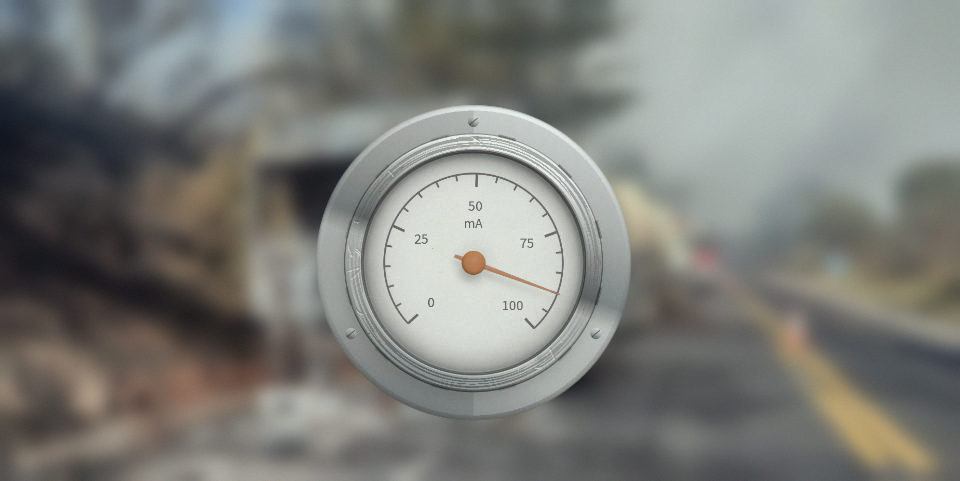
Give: 90 mA
